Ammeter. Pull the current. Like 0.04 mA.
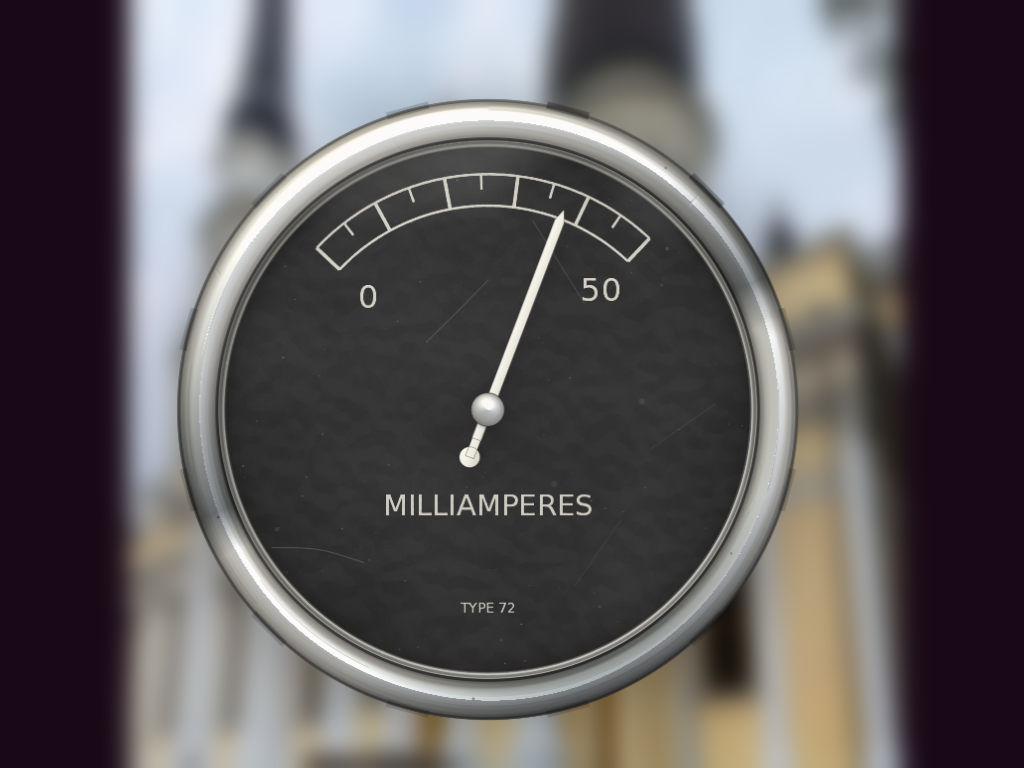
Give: 37.5 mA
